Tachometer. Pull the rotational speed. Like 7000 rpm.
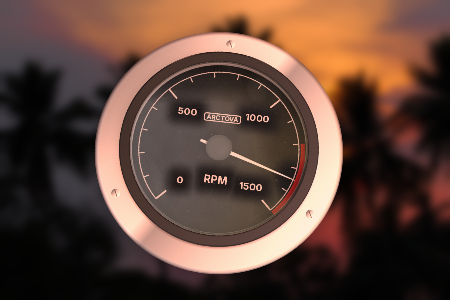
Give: 1350 rpm
